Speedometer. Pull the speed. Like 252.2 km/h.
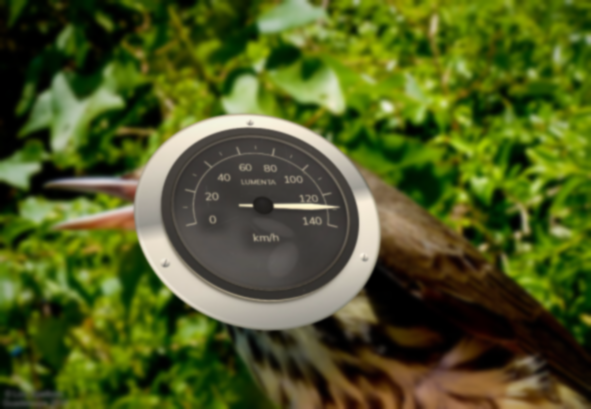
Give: 130 km/h
